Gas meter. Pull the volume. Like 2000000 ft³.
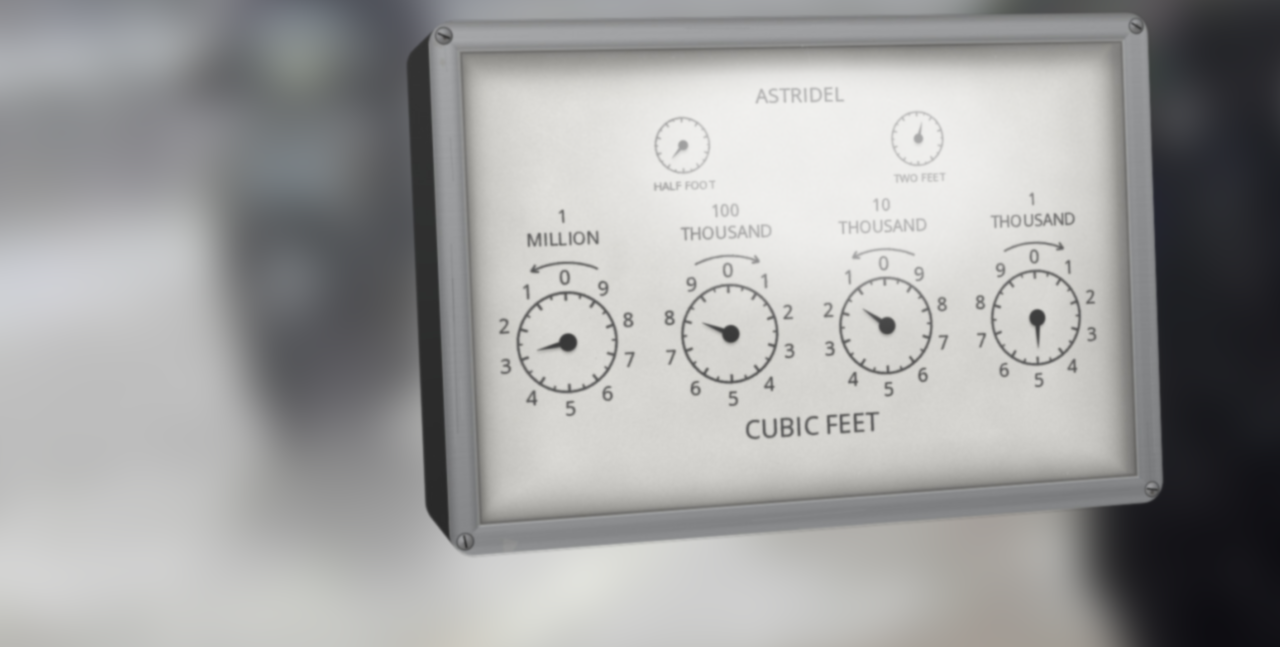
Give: 281500 ft³
